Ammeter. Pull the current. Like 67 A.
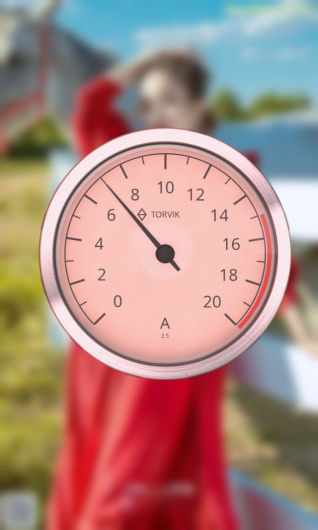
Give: 7 A
